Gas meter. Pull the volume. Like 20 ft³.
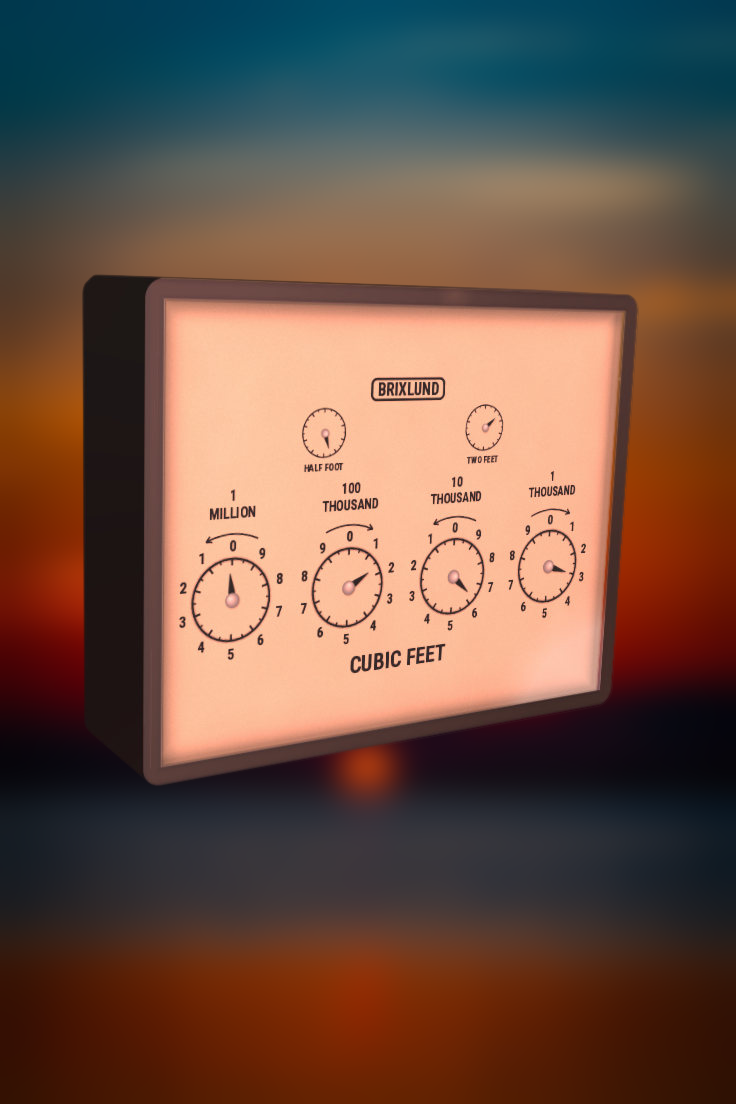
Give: 16300 ft³
